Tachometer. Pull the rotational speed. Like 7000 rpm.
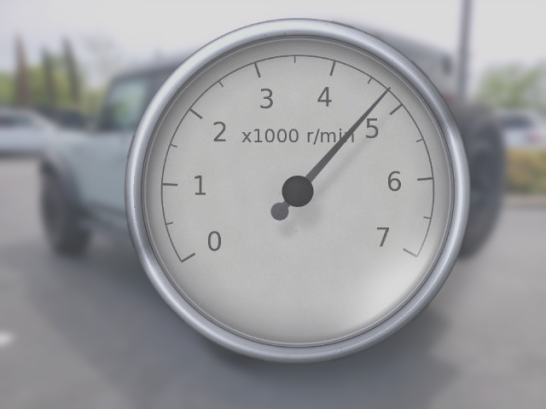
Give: 4750 rpm
